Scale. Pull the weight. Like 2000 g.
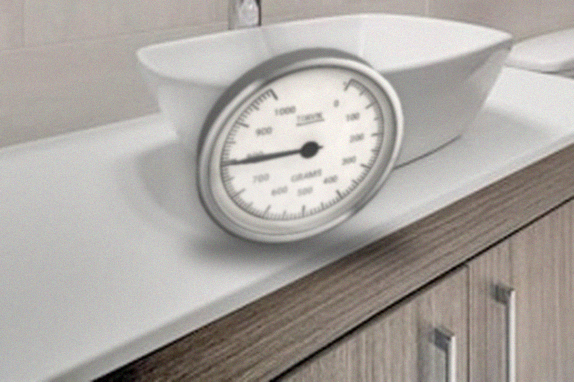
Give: 800 g
